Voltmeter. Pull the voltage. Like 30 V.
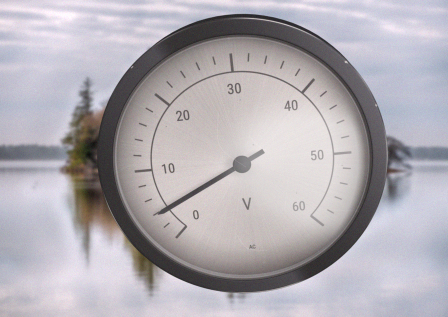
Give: 4 V
